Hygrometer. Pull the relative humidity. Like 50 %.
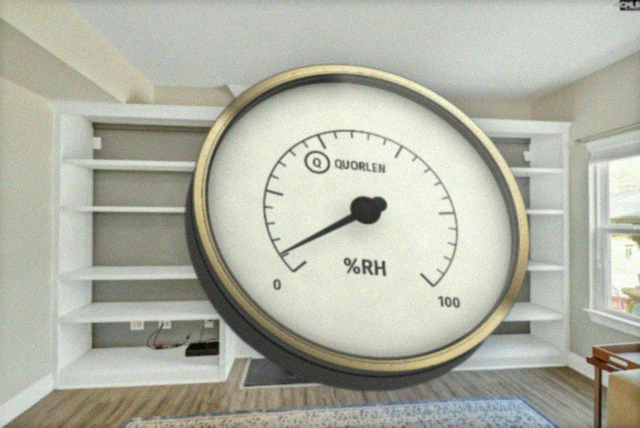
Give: 4 %
